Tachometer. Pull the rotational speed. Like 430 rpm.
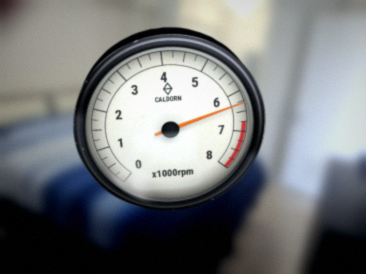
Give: 6250 rpm
